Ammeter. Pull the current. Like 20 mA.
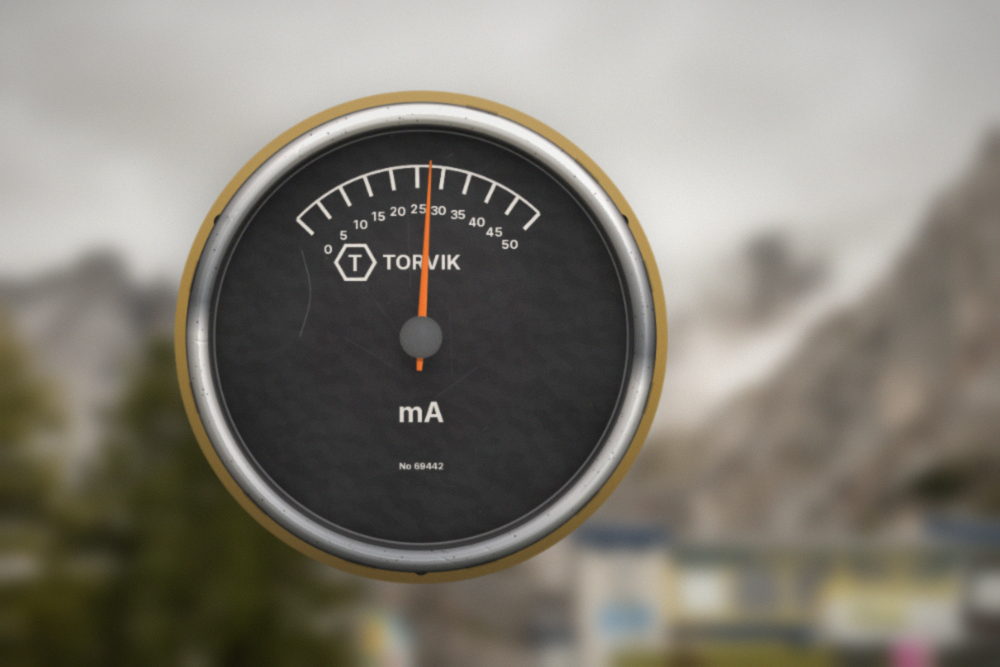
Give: 27.5 mA
